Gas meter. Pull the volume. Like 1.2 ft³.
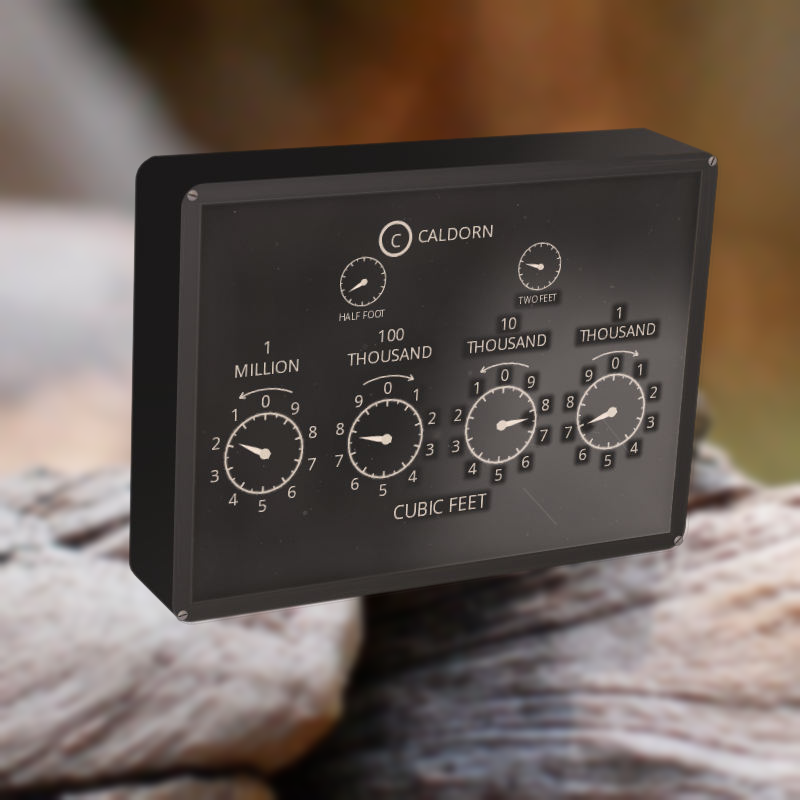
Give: 177700 ft³
